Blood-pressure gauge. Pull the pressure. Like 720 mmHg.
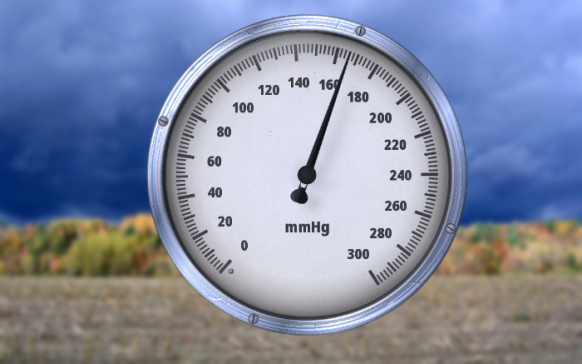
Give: 166 mmHg
